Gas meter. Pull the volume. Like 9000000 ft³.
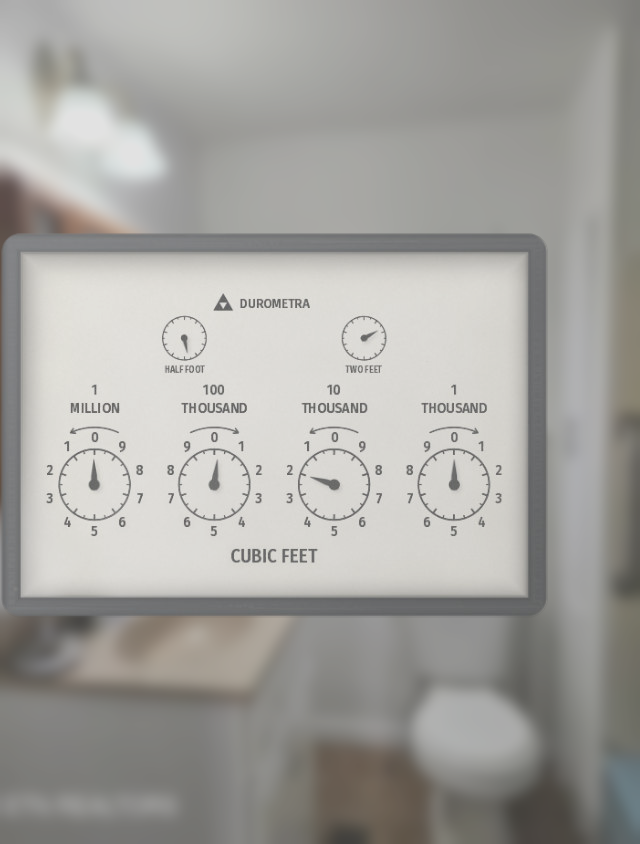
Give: 2000 ft³
